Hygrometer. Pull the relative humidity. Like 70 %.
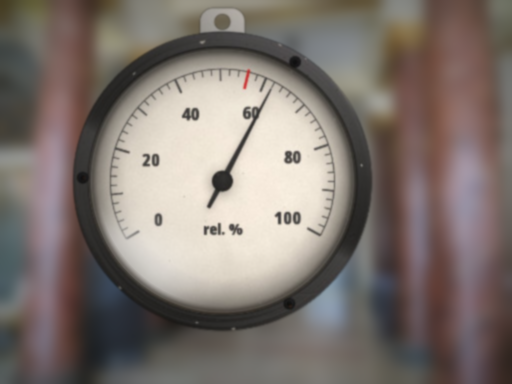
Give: 62 %
